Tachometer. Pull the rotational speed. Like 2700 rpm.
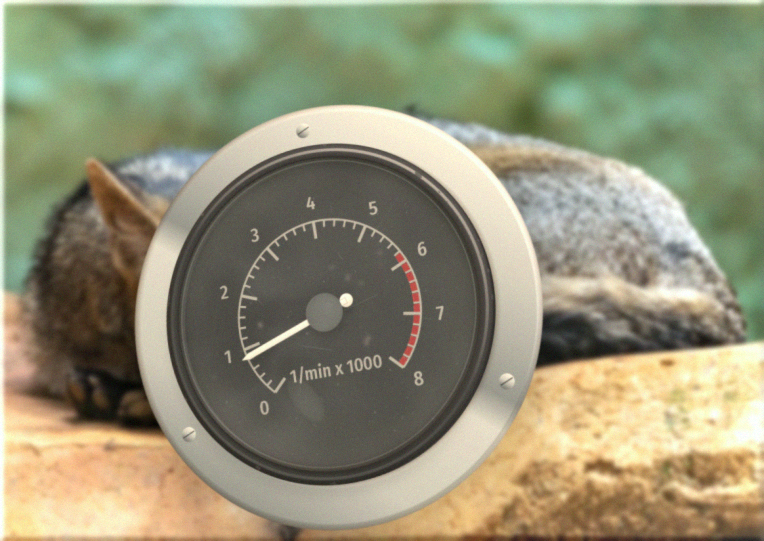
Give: 800 rpm
